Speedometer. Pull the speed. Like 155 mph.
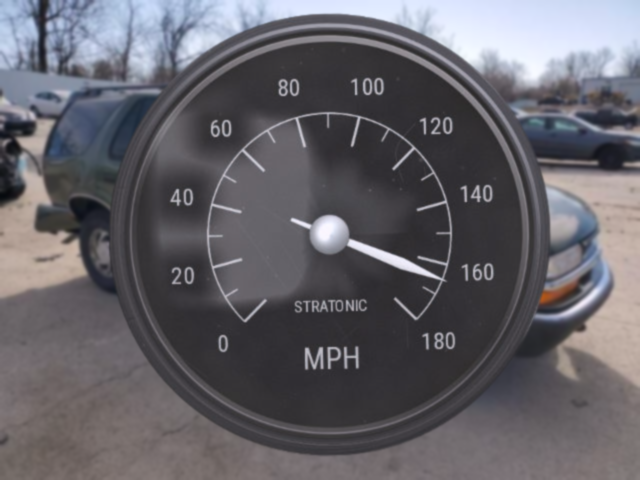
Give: 165 mph
